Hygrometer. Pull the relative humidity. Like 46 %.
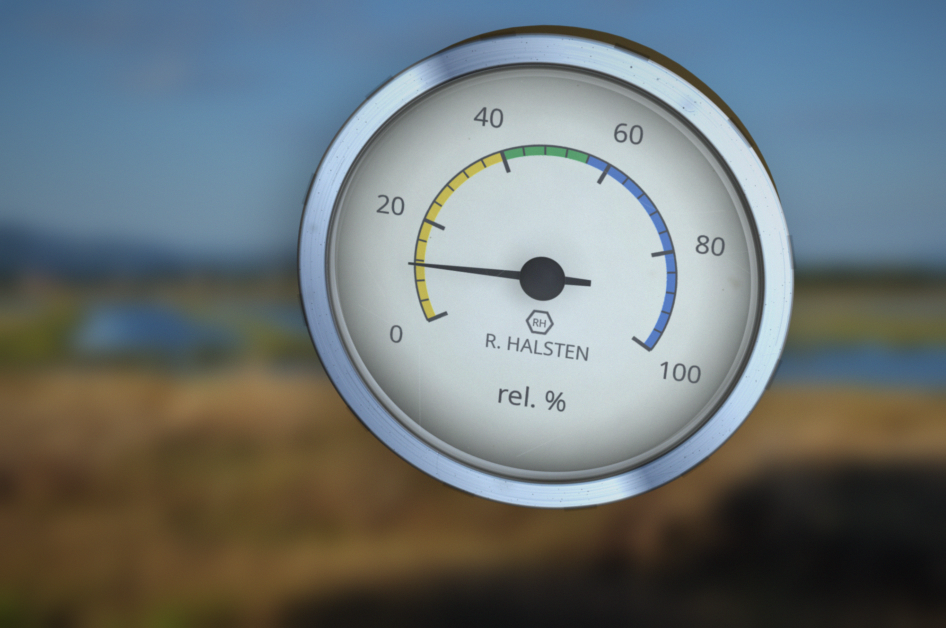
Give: 12 %
